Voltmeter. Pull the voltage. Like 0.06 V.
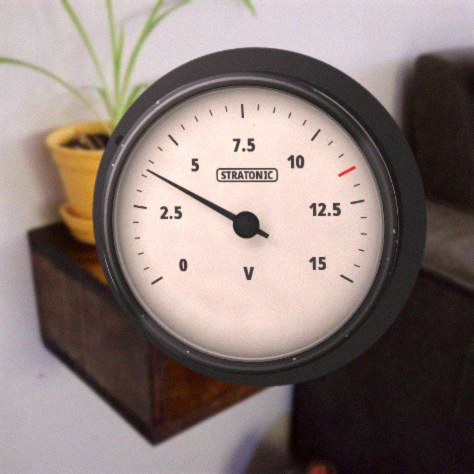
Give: 3.75 V
